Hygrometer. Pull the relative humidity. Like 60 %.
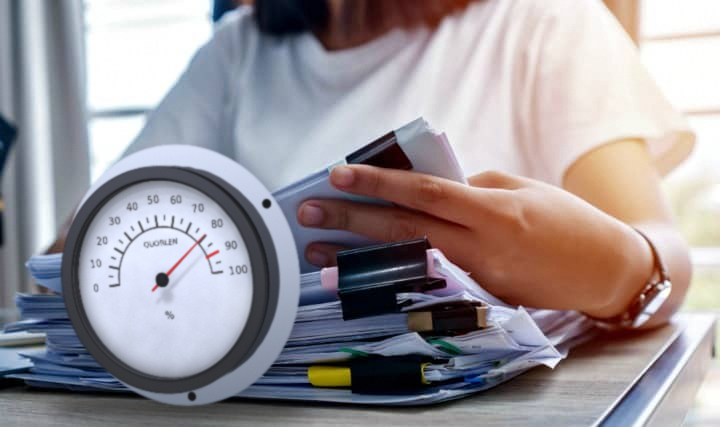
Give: 80 %
